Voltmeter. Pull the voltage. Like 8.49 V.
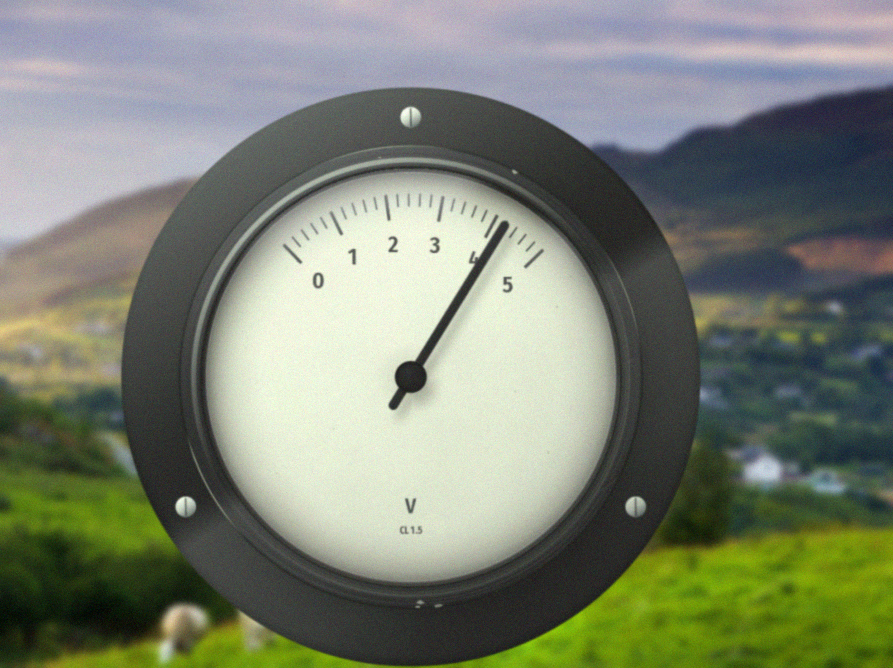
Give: 4.2 V
